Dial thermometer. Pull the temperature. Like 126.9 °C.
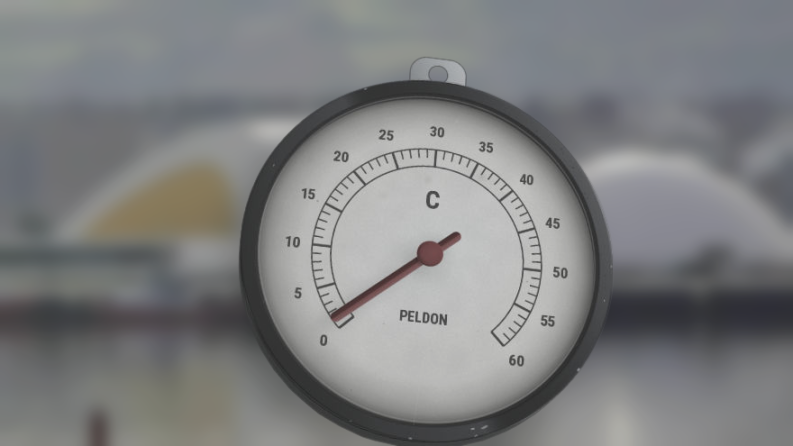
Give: 1 °C
